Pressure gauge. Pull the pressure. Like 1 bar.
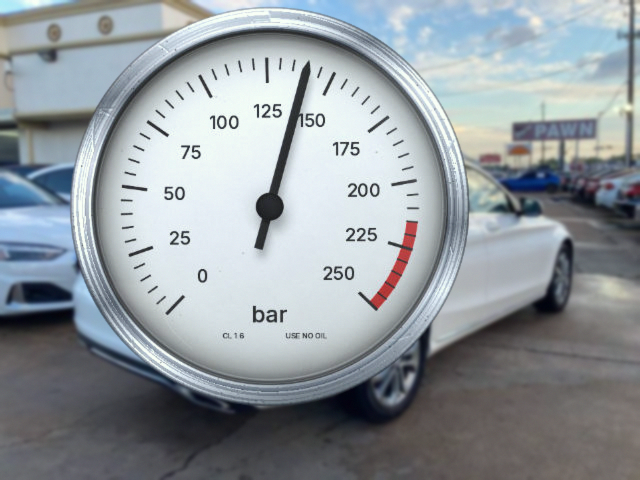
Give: 140 bar
